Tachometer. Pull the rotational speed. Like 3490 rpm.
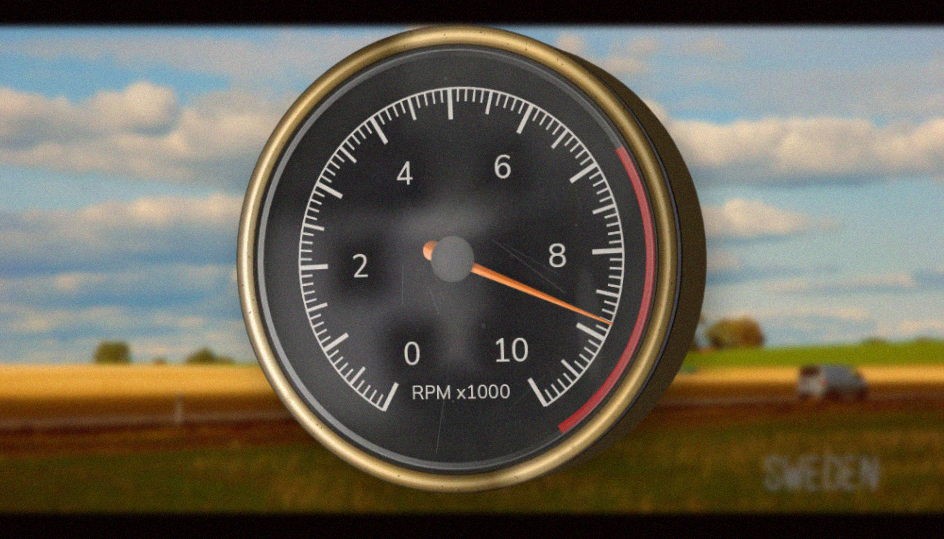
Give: 8800 rpm
